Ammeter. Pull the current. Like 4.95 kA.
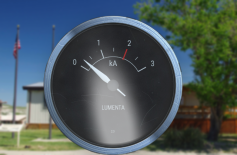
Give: 0.25 kA
